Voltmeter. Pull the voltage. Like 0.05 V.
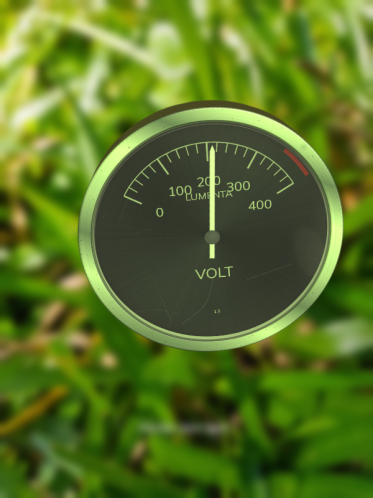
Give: 210 V
